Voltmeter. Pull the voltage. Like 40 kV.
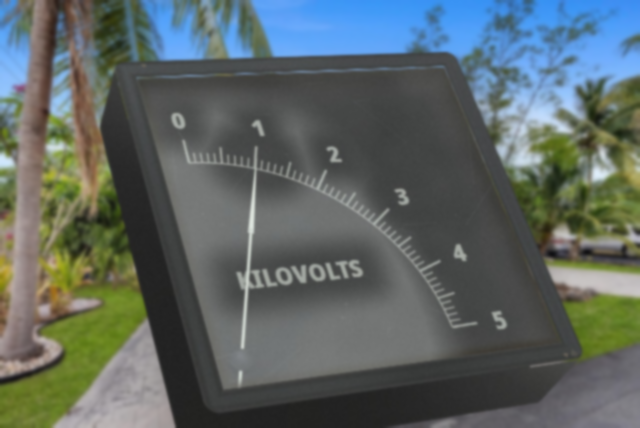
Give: 1 kV
